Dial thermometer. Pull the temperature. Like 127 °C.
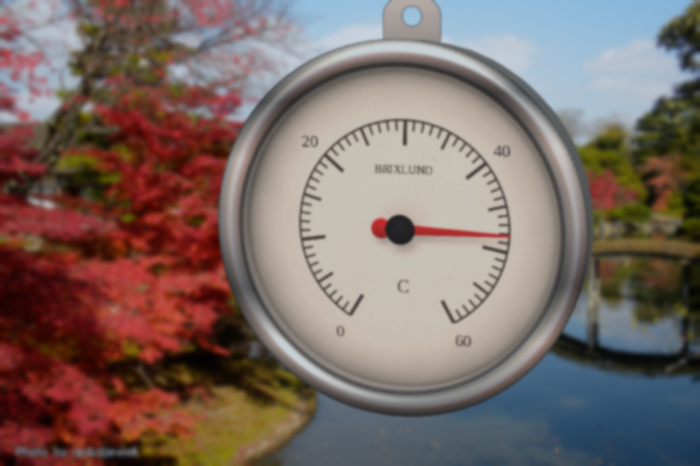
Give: 48 °C
